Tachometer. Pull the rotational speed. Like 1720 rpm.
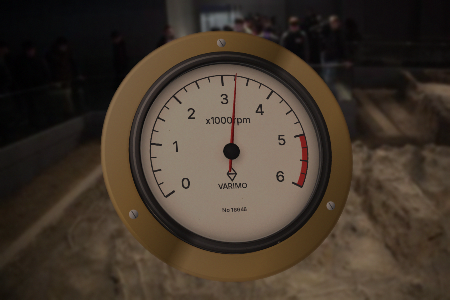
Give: 3250 rpm
